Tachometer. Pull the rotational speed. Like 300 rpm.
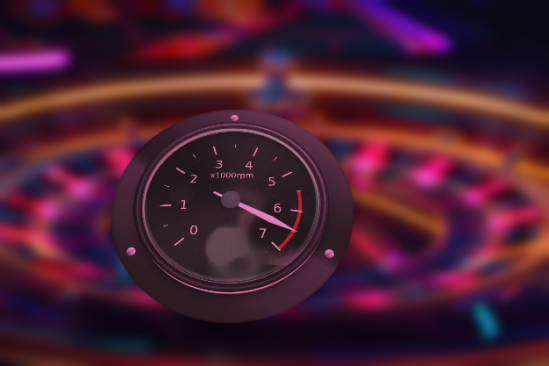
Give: 6500 rpm
